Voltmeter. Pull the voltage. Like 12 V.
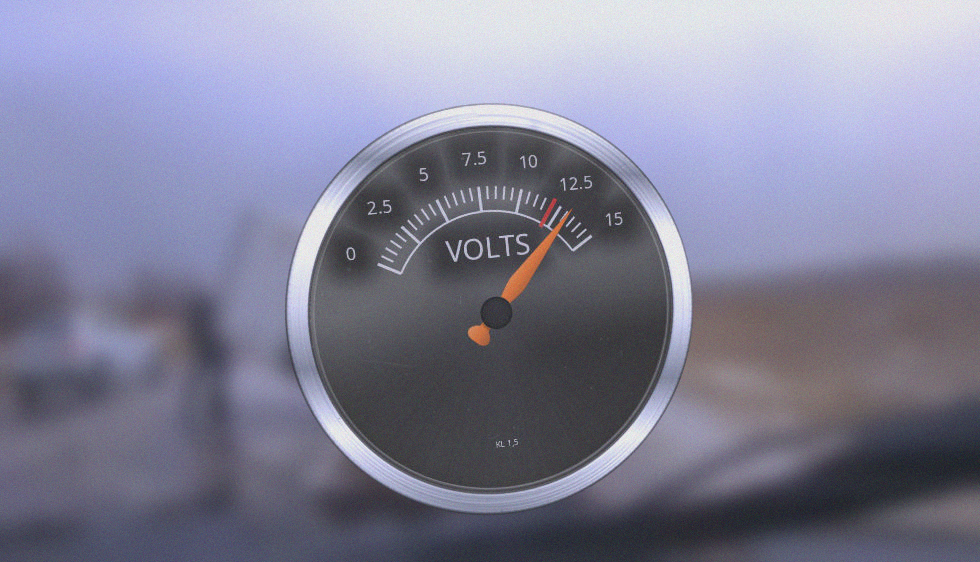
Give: 13 V
